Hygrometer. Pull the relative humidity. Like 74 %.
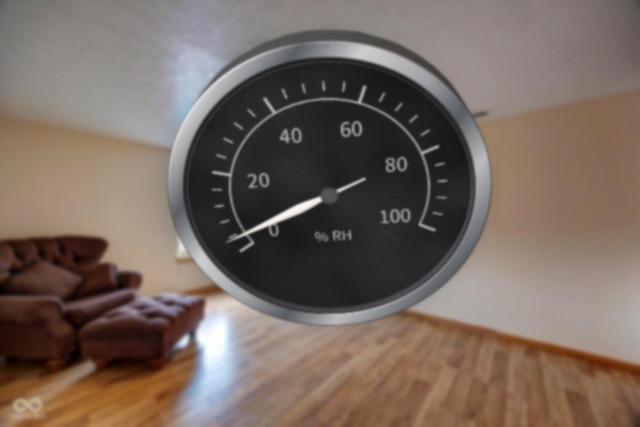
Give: 4 %
